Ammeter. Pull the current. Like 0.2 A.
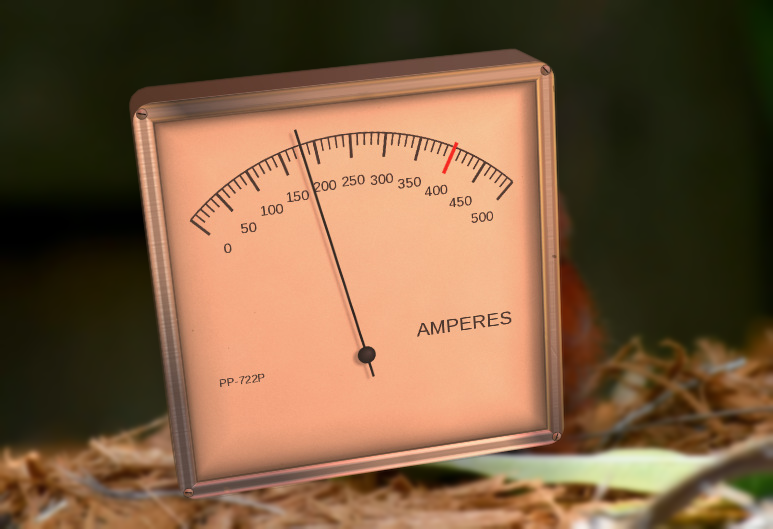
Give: 180 A
